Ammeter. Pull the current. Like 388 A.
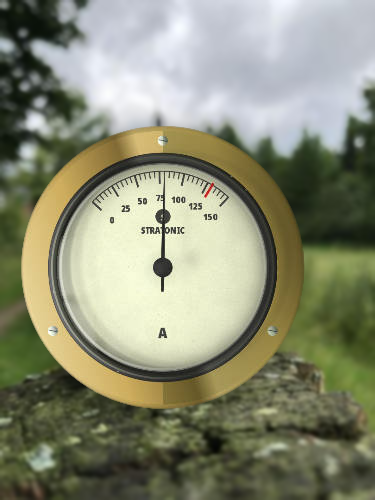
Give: 80 A
